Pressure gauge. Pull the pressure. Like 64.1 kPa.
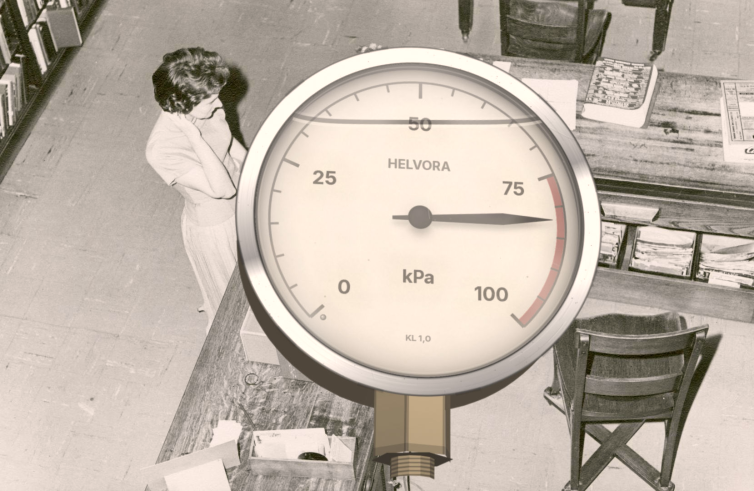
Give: 82.5 kPa
